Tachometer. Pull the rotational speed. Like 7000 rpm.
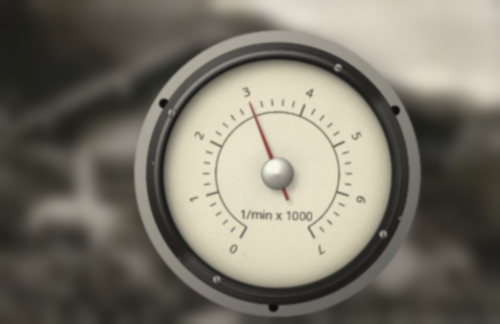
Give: 3000 rpm
